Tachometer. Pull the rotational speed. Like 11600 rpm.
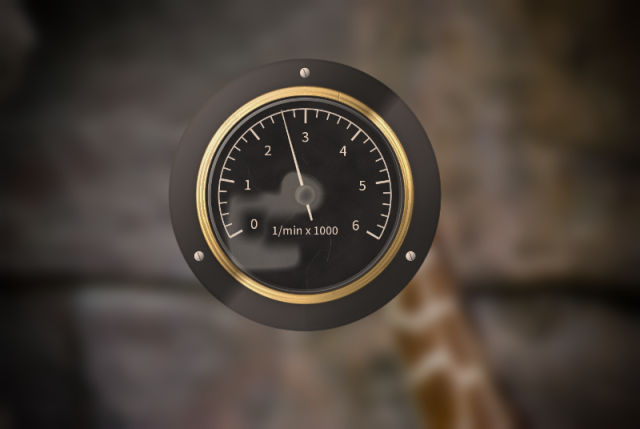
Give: 2600 rpm
